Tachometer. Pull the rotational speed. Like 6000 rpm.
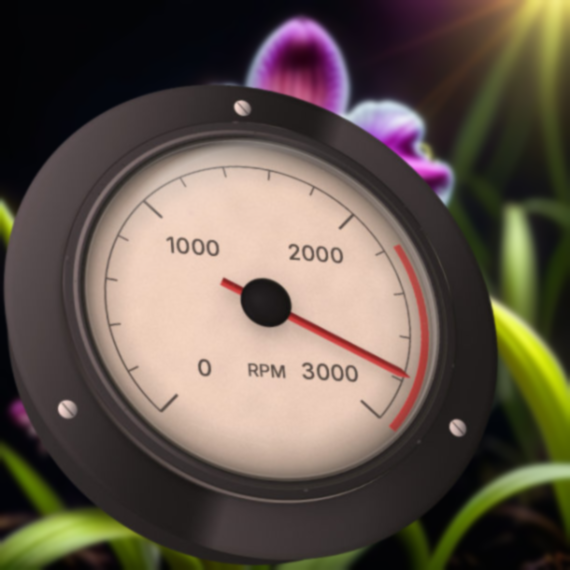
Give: 2800 rpm
